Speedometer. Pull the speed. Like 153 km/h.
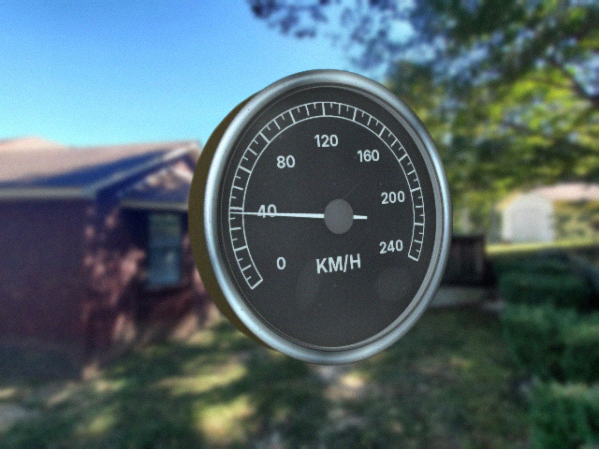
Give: 37.5 km/h
